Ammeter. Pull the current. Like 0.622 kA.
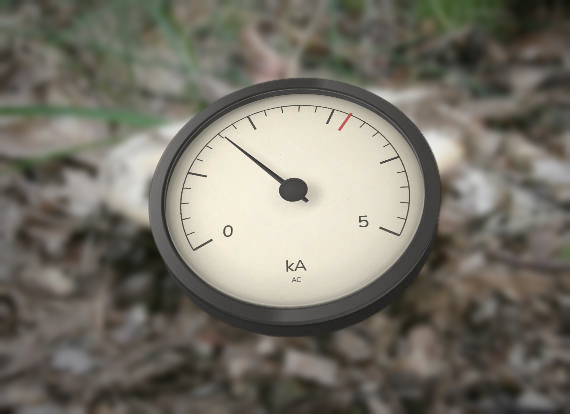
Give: 1.6 kA
